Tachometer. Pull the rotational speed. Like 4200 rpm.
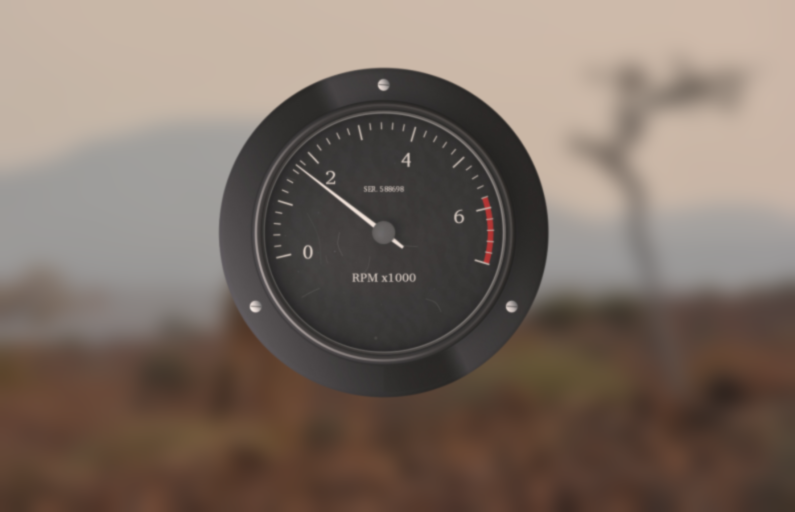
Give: 1700 rpm
